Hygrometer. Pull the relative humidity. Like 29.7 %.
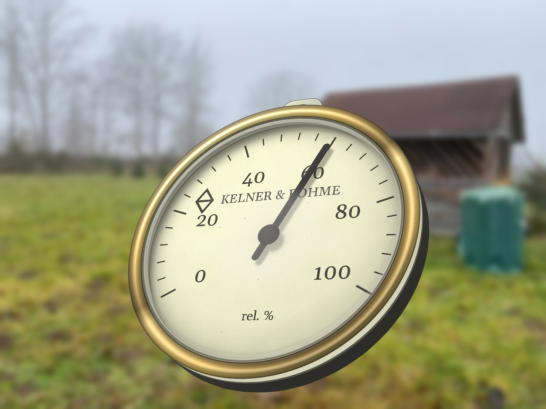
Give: 60 %
